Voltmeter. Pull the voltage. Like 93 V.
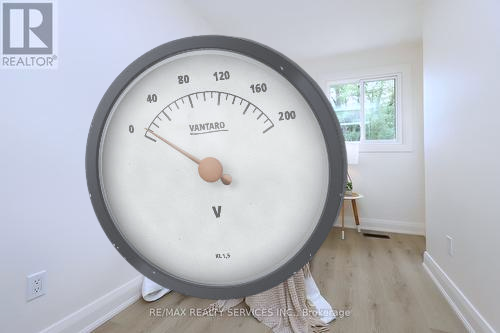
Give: 10 V
